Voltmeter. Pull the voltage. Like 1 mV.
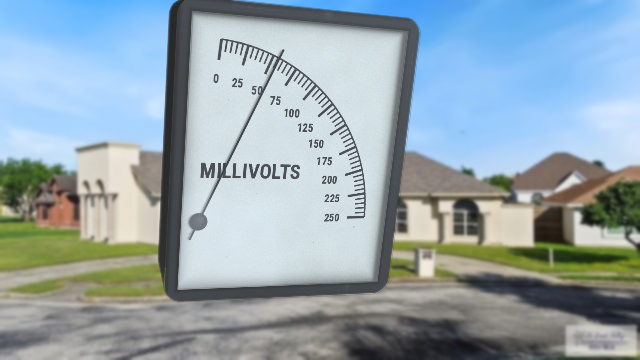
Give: 55 mV
